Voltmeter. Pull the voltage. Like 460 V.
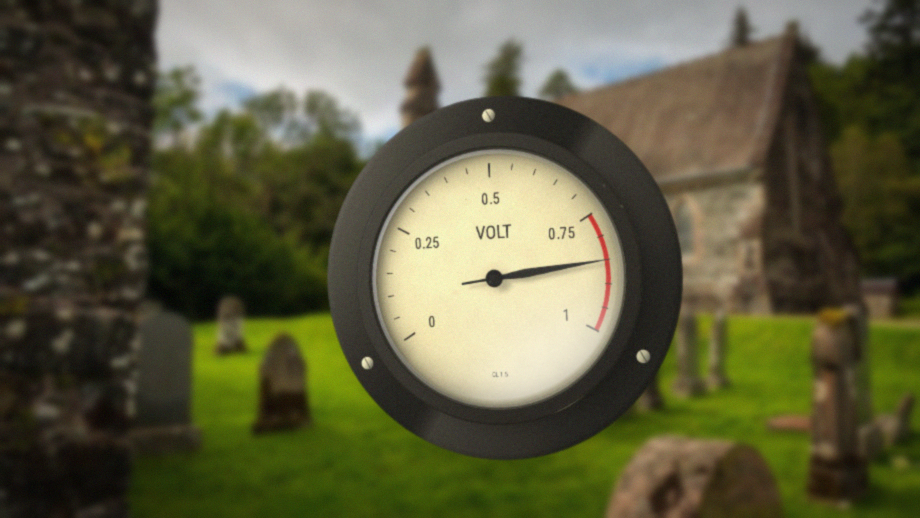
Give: 0.85 V
